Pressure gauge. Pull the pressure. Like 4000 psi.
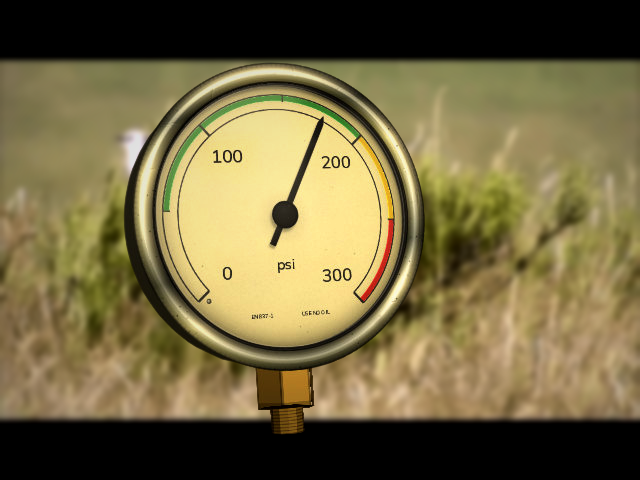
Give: 175 psi
